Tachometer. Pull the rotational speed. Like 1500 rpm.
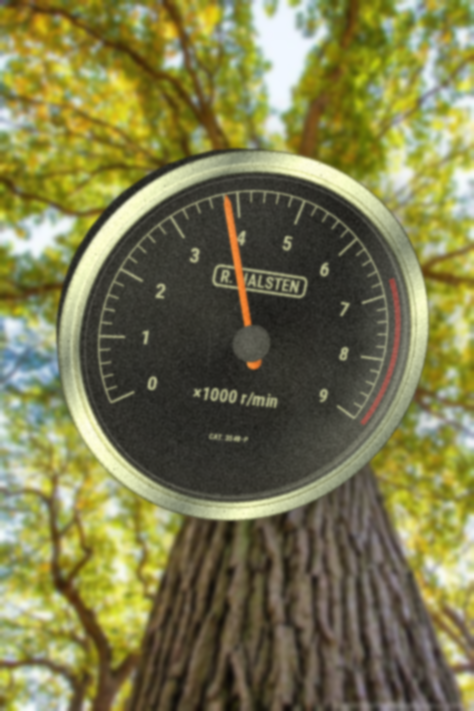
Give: 3800 rpm
